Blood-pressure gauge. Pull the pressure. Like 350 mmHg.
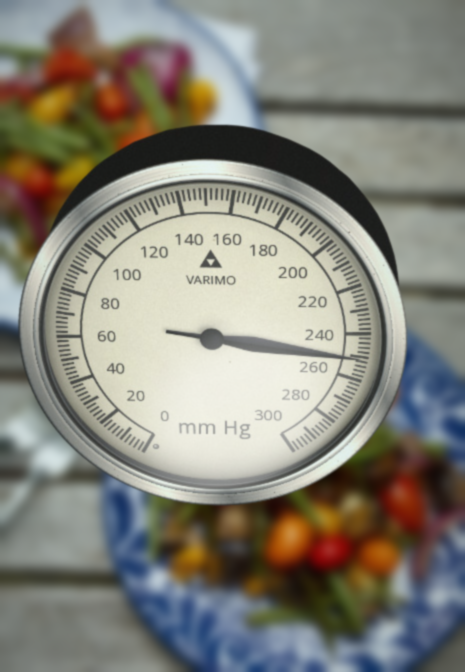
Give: 250 mmHg
